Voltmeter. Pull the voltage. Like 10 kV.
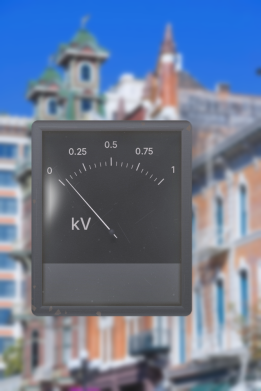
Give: 0.05 kV
